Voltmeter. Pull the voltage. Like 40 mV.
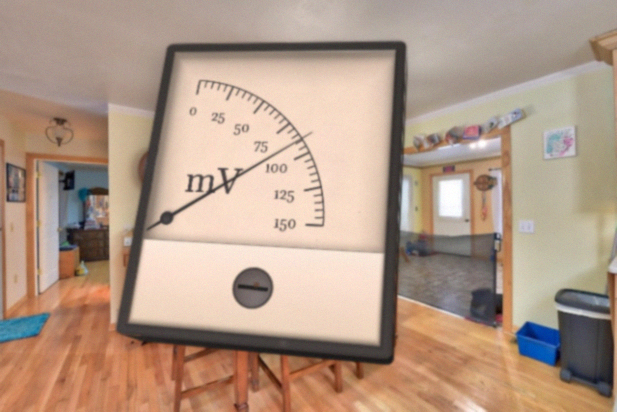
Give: 90 mV
